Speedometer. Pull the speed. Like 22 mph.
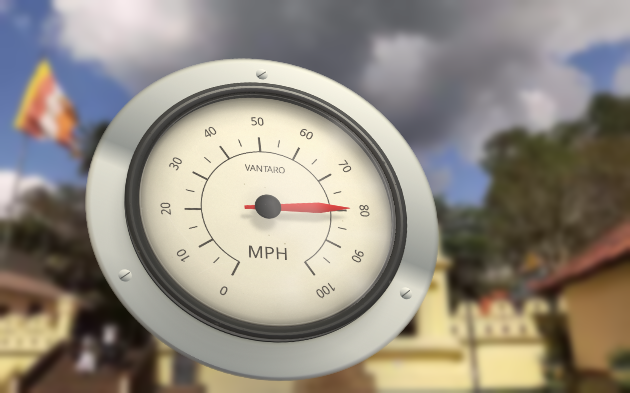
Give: 80 mph
